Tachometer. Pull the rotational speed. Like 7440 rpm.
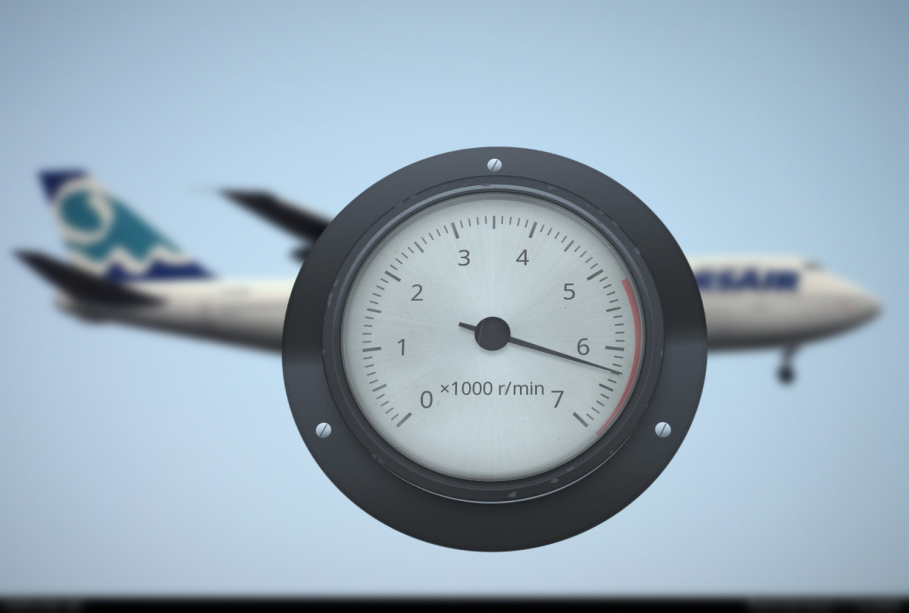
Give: 6300 rpm
